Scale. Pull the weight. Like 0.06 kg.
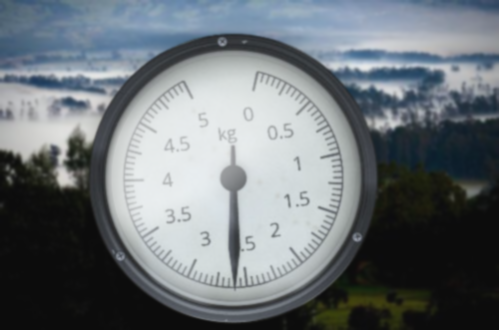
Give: 2.6 kg
